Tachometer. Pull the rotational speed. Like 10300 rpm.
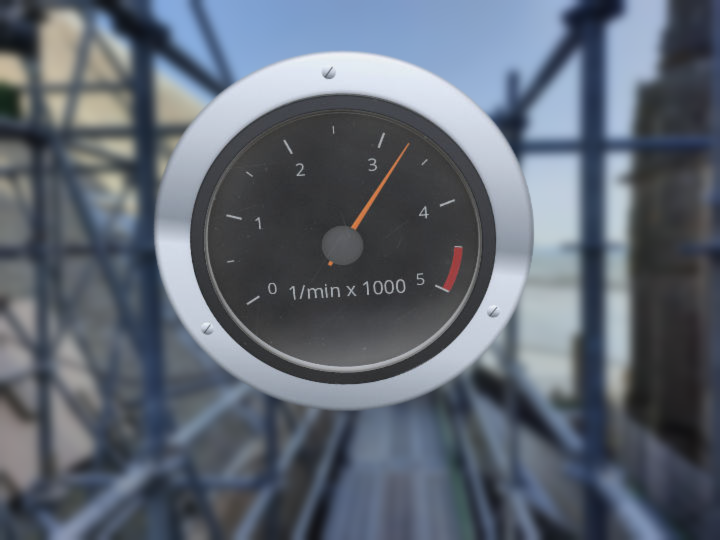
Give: 3250 rpm
